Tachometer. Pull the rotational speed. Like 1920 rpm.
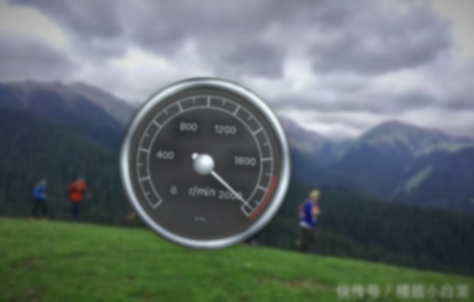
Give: 1950 rpm
